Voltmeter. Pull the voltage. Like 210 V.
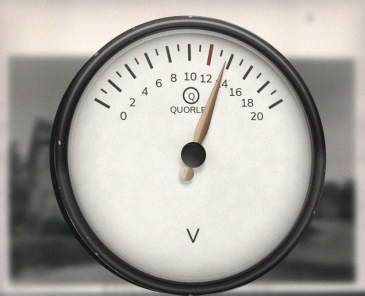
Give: 13.5 V
